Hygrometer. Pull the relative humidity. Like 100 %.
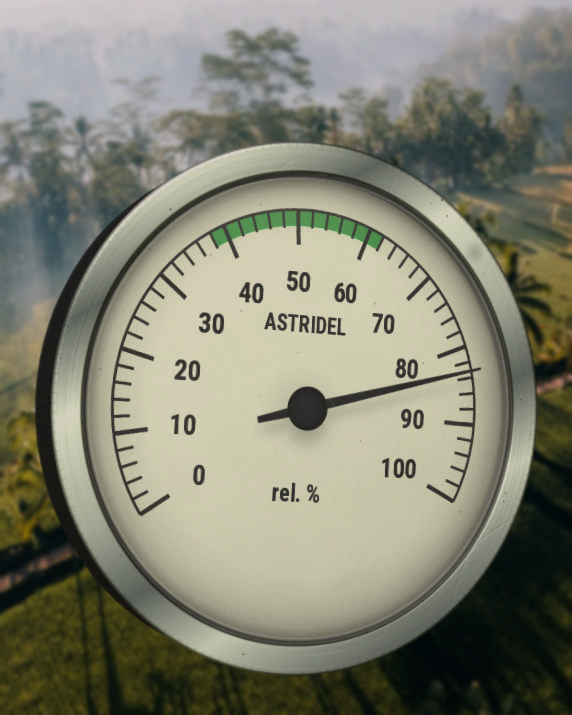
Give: 83 %
